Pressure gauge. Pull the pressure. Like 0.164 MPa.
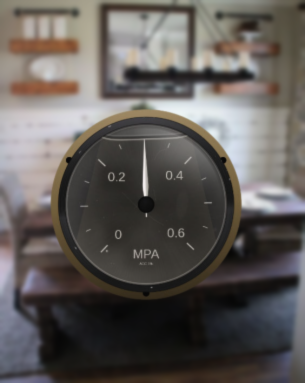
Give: 0.3 MPa
